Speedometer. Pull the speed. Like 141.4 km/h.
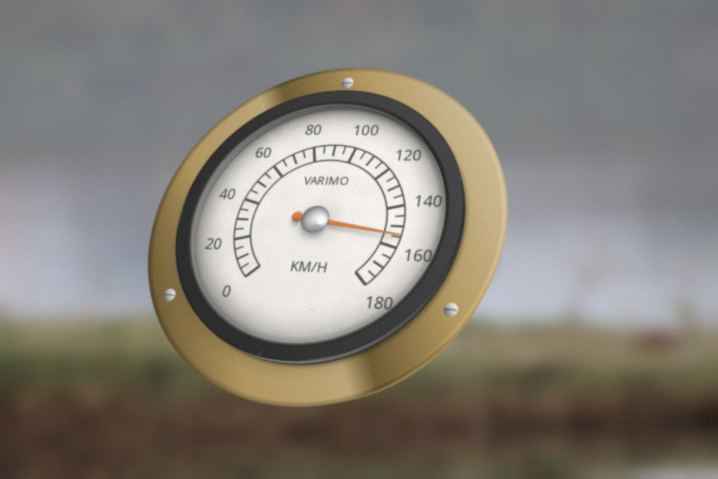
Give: 155 km/h
